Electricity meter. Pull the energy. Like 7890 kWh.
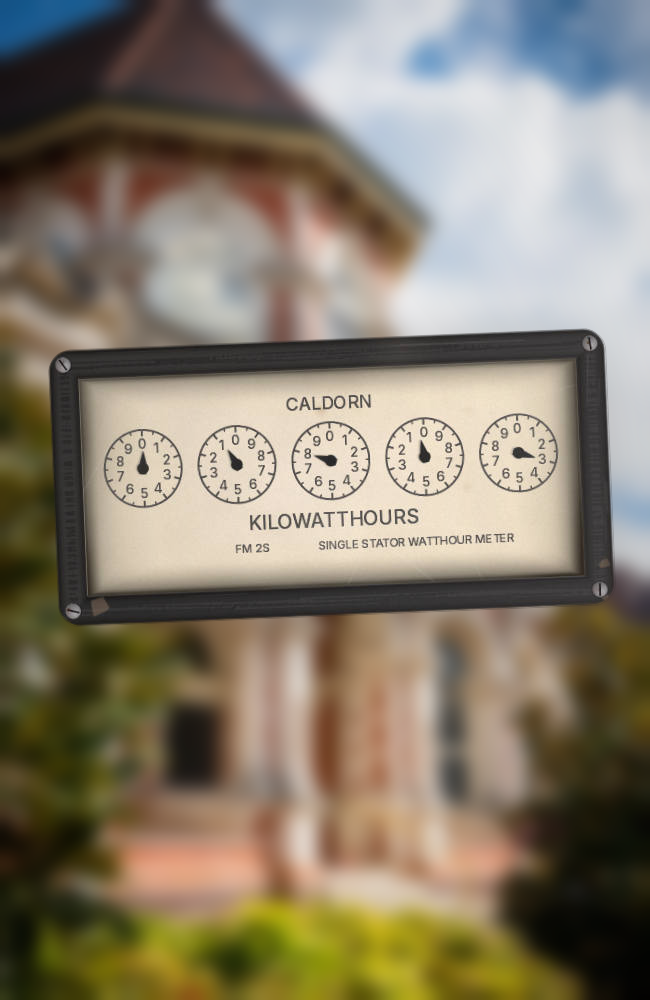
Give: 803 kWh
